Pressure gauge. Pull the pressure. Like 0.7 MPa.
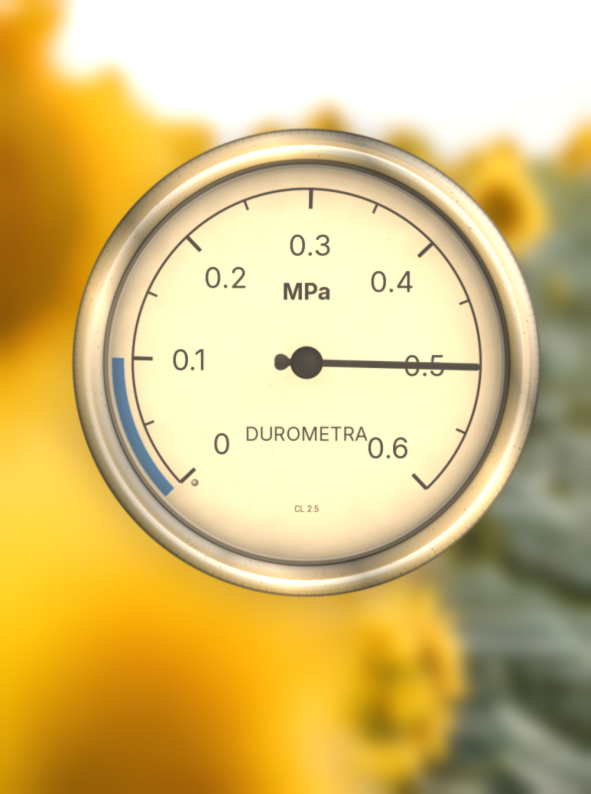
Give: 0.5 MPa
